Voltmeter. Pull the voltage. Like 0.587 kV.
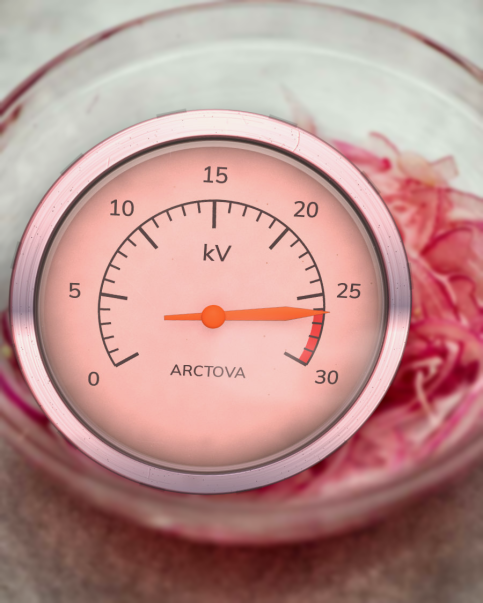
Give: 26 kV
